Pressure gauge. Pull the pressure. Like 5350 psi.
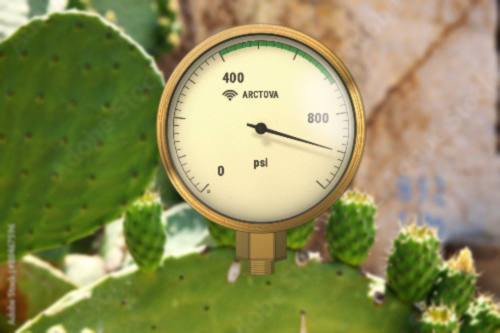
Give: 900 psi
